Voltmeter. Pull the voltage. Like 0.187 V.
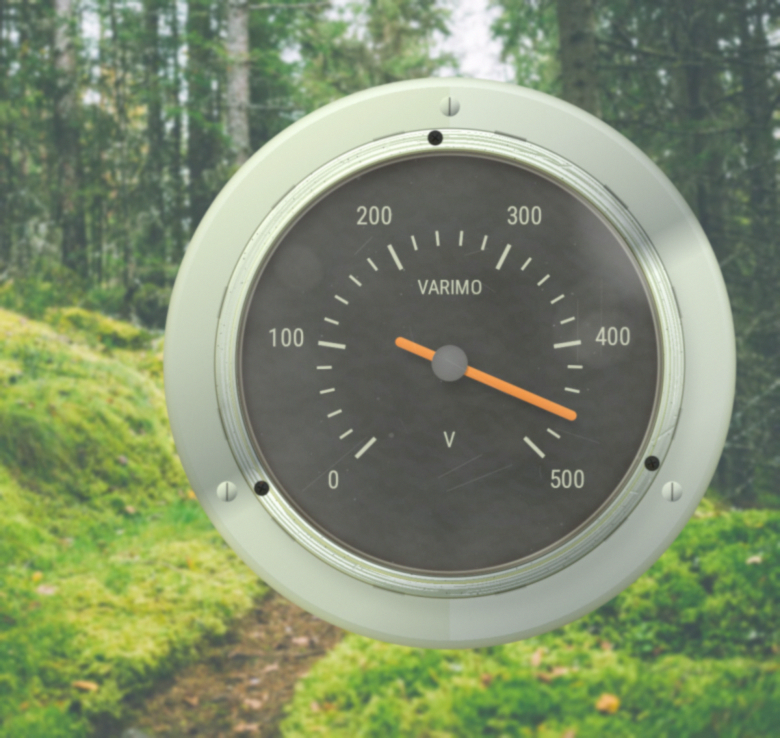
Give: 460 V
